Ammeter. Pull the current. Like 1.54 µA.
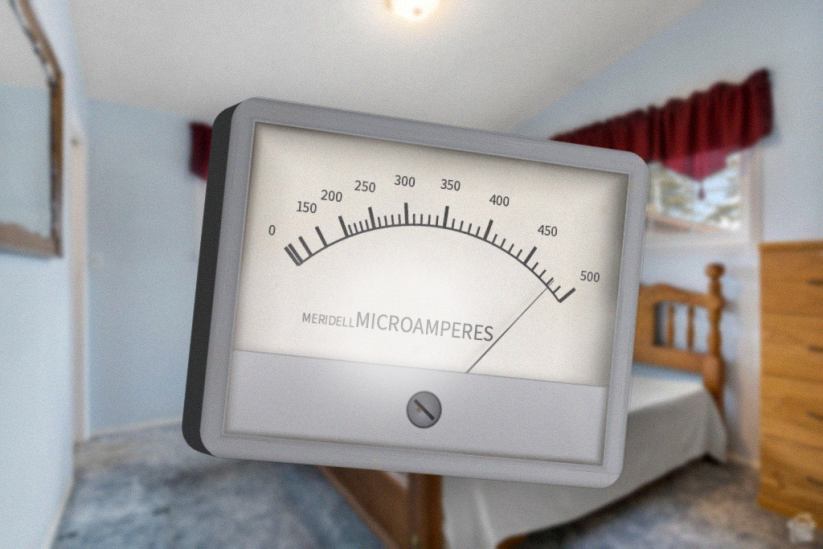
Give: 480 µA
